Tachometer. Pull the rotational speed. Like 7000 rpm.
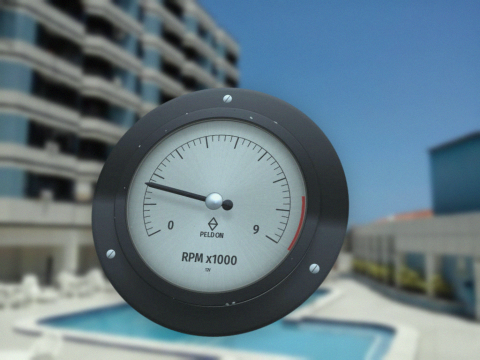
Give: 1600 rpm
